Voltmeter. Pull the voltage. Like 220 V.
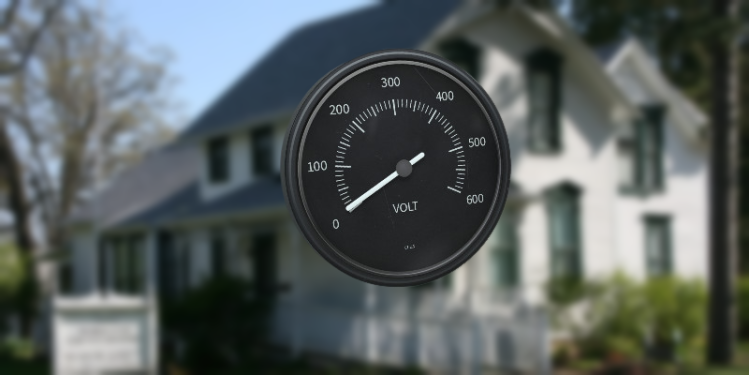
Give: 10 V
